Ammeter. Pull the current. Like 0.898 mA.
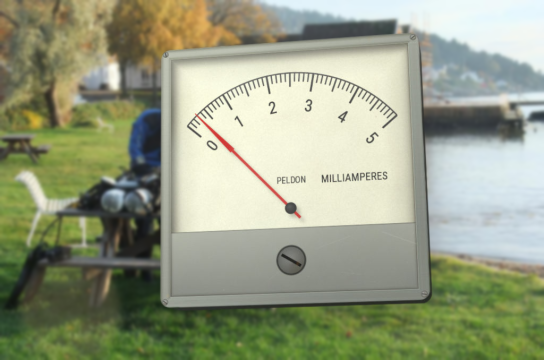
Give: 0.3 mA
